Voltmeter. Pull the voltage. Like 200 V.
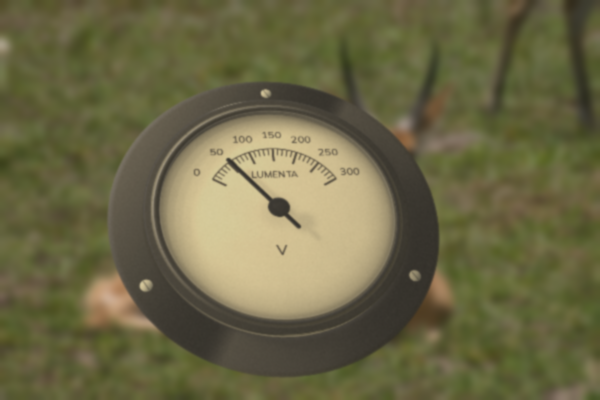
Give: 50 V
